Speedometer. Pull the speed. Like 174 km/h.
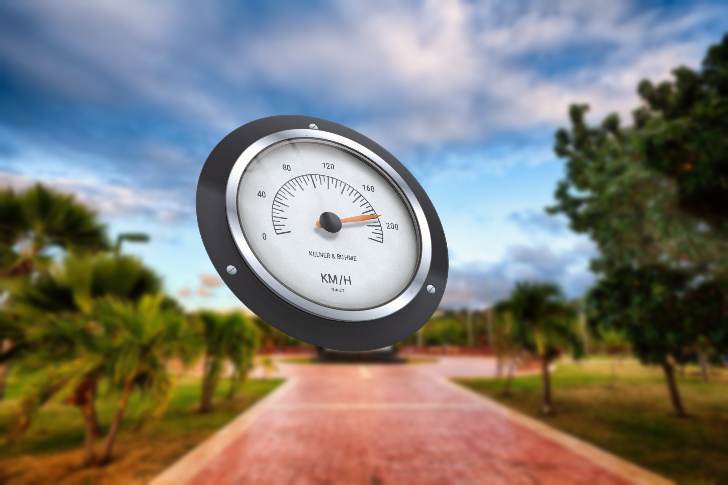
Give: 190 km/h
